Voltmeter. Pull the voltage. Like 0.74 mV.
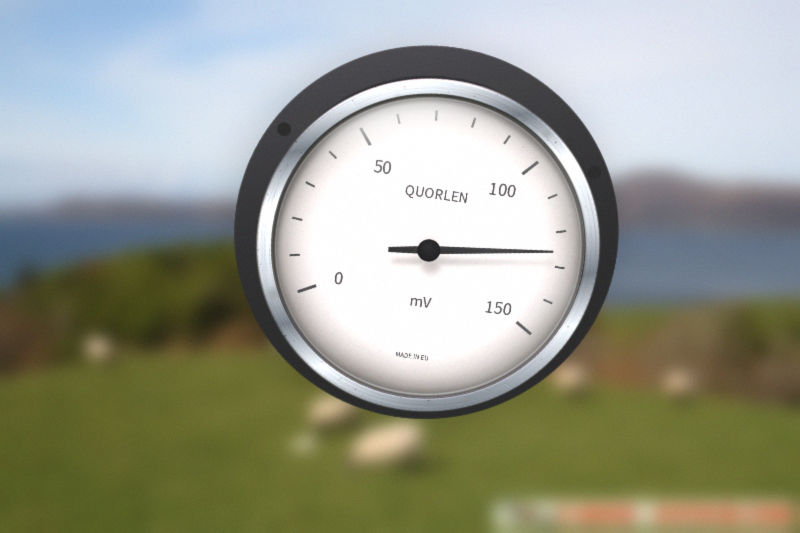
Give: 125 mV
